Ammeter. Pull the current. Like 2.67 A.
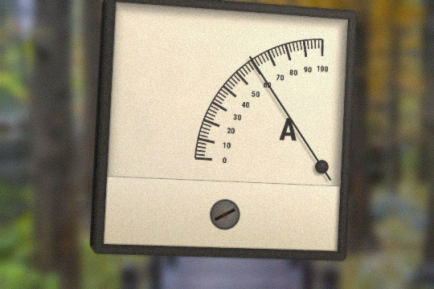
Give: 60 A
